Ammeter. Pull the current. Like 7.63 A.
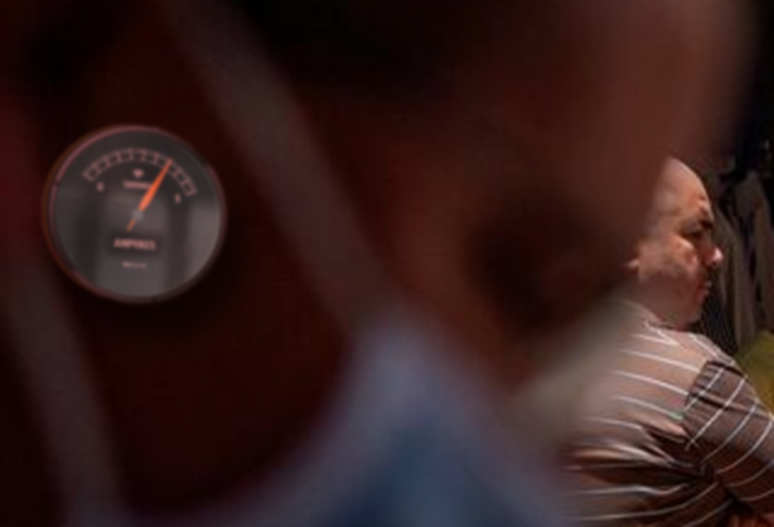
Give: 3.5 A
